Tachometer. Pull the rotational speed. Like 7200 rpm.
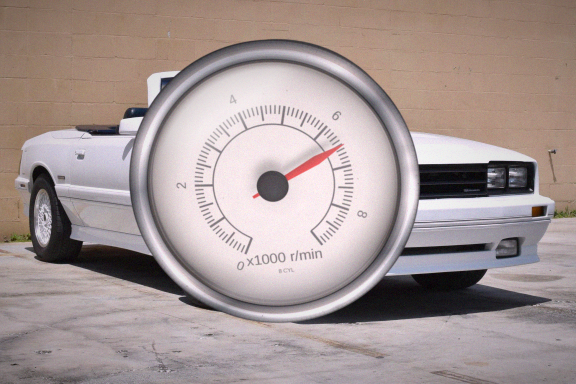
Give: 6500 rpm
